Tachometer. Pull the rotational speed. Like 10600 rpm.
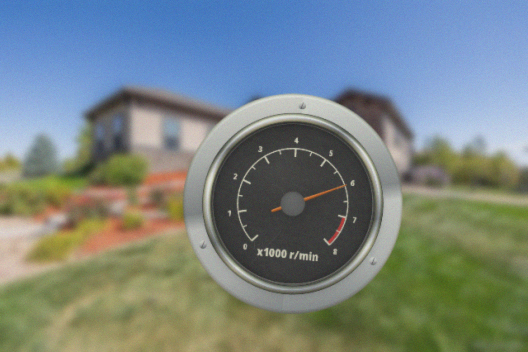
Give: 6000 rpm
